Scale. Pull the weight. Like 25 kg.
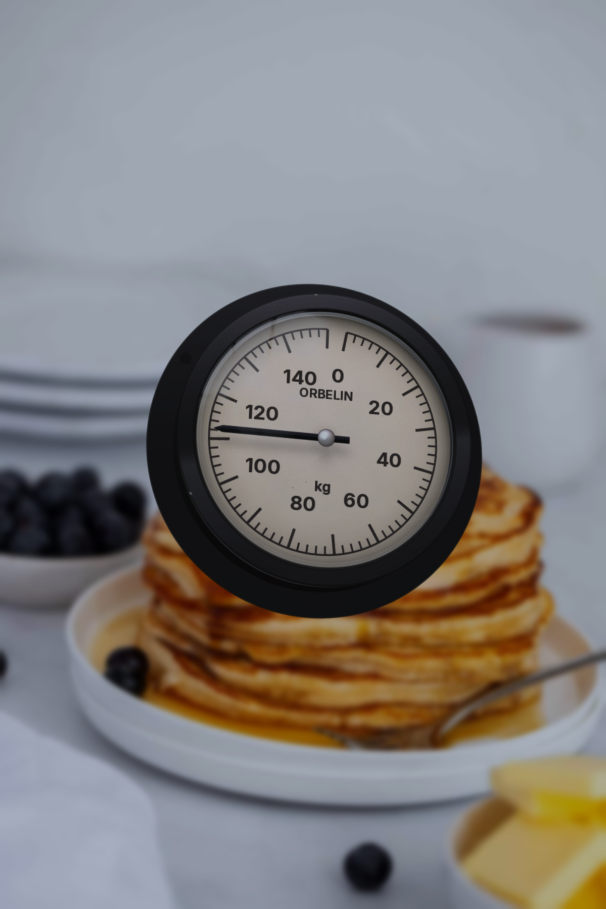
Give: 112 kg
